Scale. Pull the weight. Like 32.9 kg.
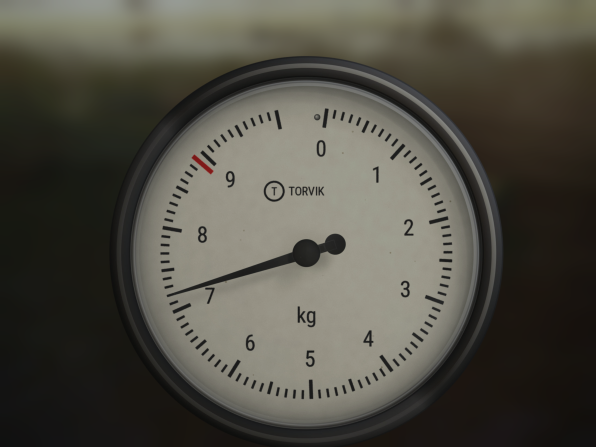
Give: 7.2 kg
